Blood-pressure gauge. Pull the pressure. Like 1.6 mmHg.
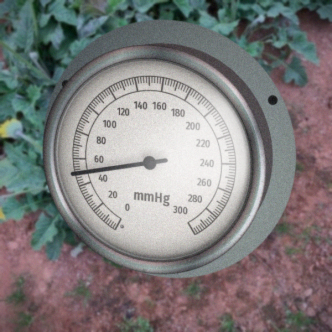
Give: 50 mmHg
